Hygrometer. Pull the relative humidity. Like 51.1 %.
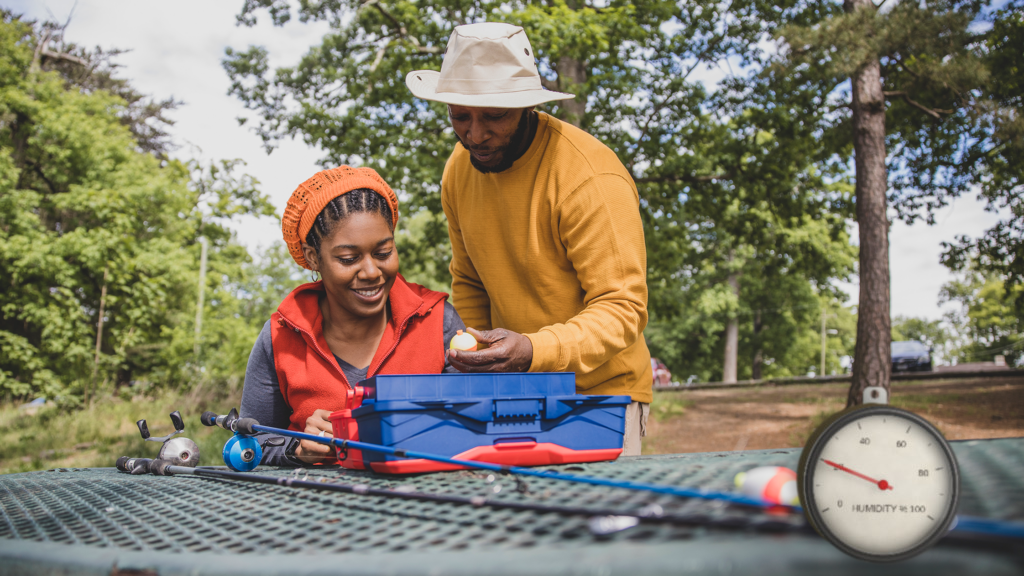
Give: 20 %
